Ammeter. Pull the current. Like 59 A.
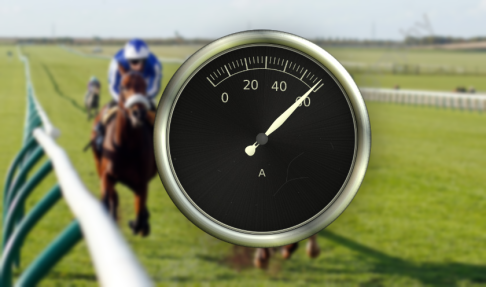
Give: 58 A
